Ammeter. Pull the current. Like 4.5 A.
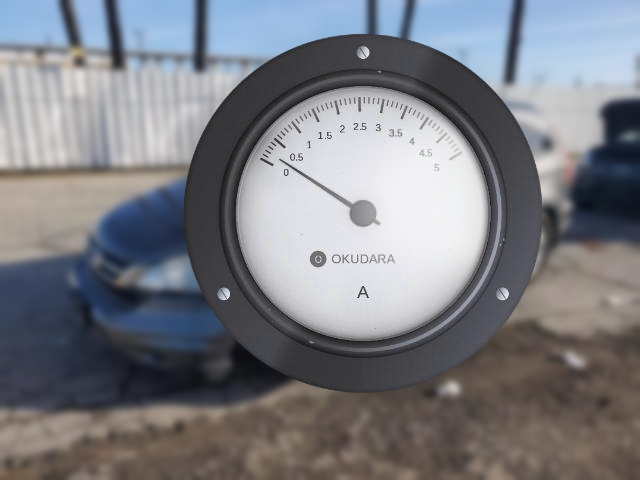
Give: 0.2 A
